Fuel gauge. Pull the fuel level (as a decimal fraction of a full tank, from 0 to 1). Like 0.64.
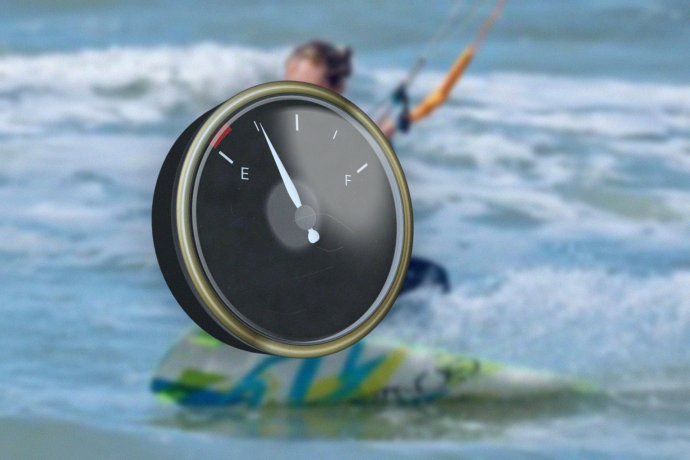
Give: 0.25
